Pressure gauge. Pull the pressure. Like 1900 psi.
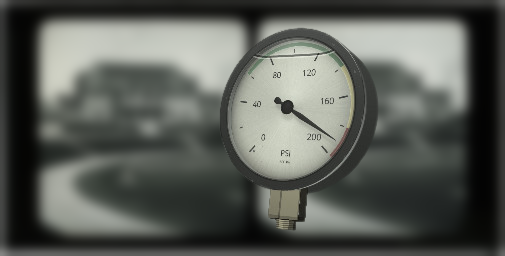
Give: 190 psi
